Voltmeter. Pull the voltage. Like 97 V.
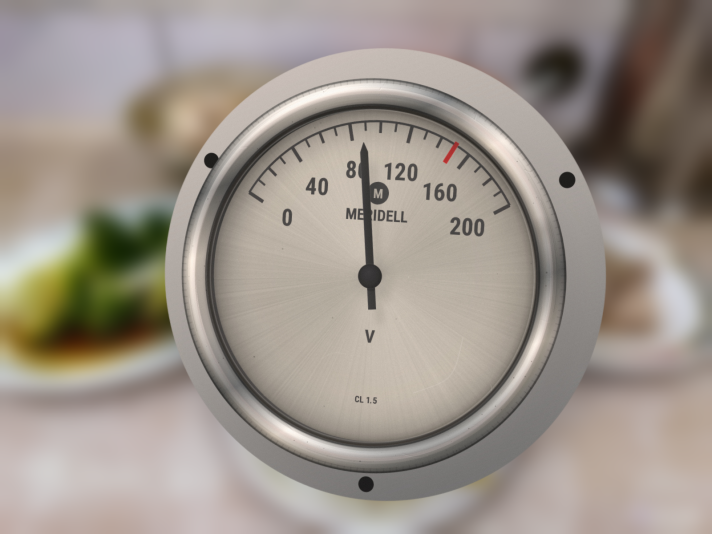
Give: 90 V
